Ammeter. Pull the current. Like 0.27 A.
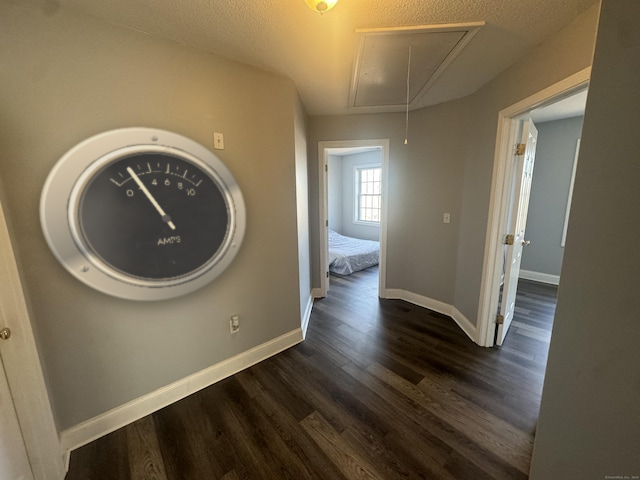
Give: 2 A
